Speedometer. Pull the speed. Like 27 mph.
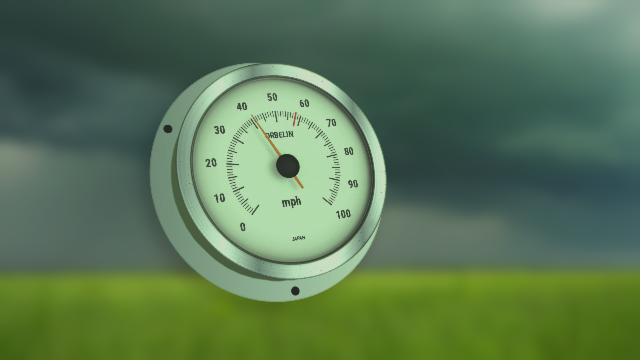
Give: 40 mph
